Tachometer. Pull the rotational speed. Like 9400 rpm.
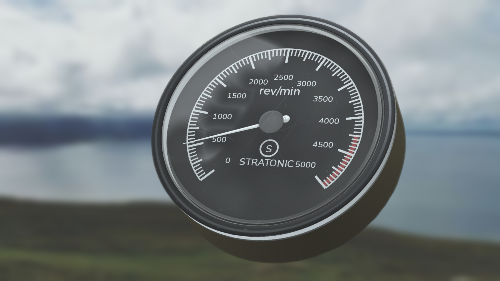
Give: 500 rpm
